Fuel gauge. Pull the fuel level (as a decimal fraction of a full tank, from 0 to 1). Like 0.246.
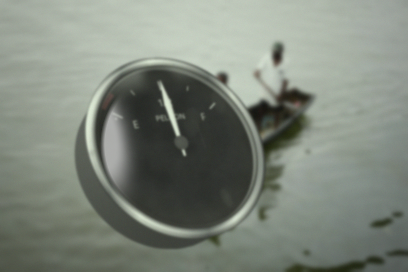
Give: 0.5
